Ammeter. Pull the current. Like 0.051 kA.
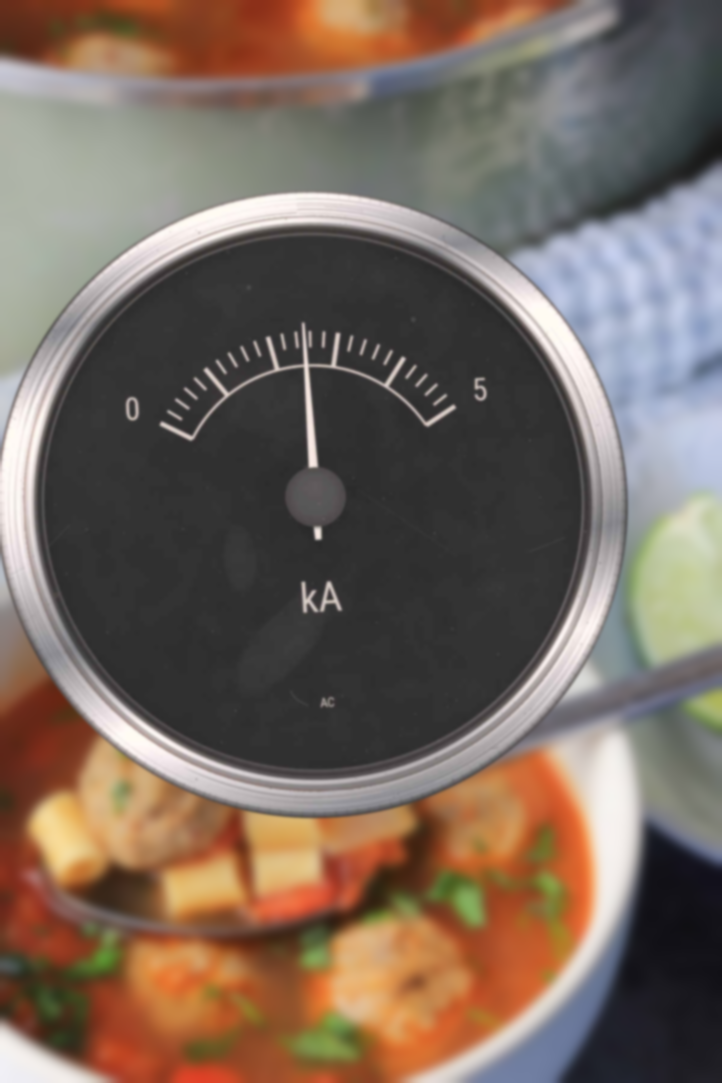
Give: 2.5 kA
